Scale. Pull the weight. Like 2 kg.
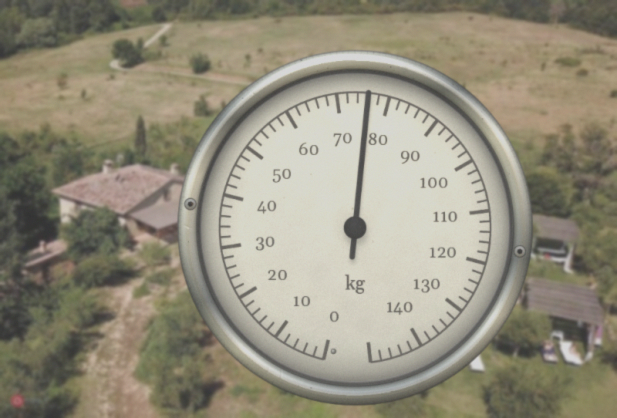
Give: 76 kg
